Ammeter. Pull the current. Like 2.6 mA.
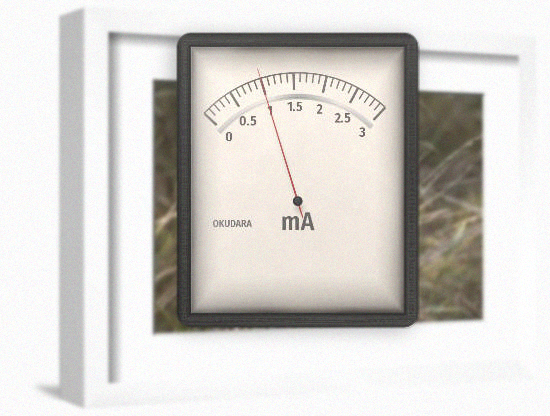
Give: 1 mA
